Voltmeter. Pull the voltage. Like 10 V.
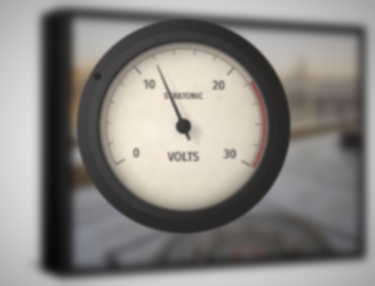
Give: 12 V
